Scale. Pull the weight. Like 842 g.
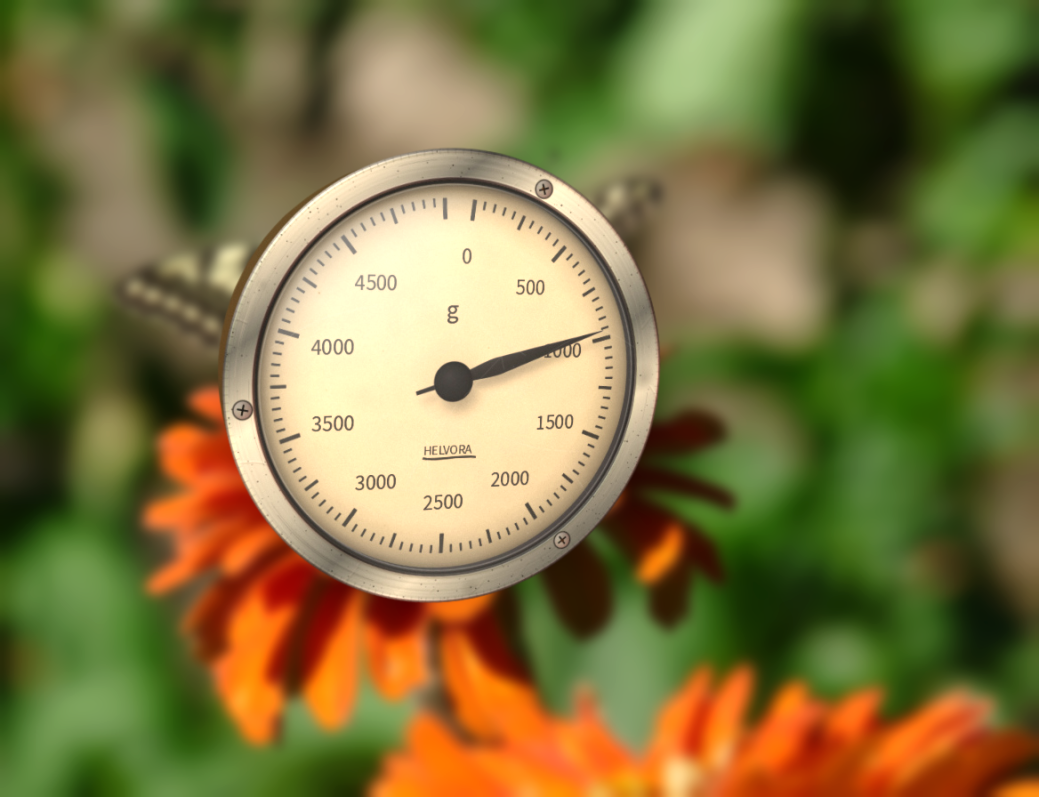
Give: 950 g
